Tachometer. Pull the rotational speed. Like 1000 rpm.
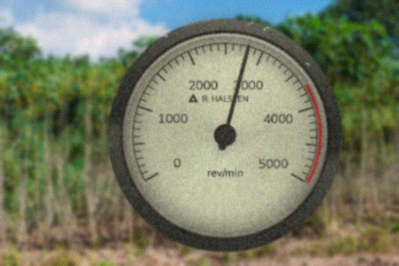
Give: 2800 rpm
